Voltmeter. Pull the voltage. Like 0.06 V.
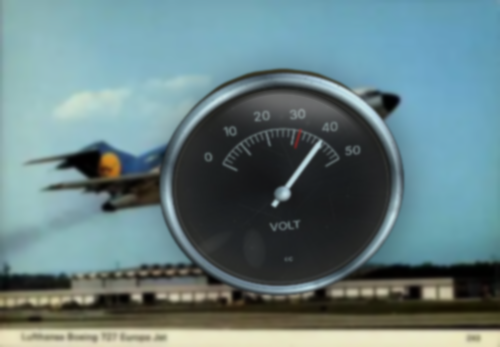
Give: 40 V
